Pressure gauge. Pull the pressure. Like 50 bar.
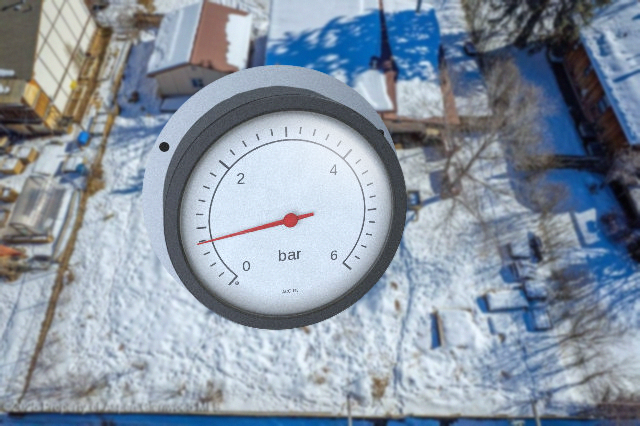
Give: 0.8 bar
